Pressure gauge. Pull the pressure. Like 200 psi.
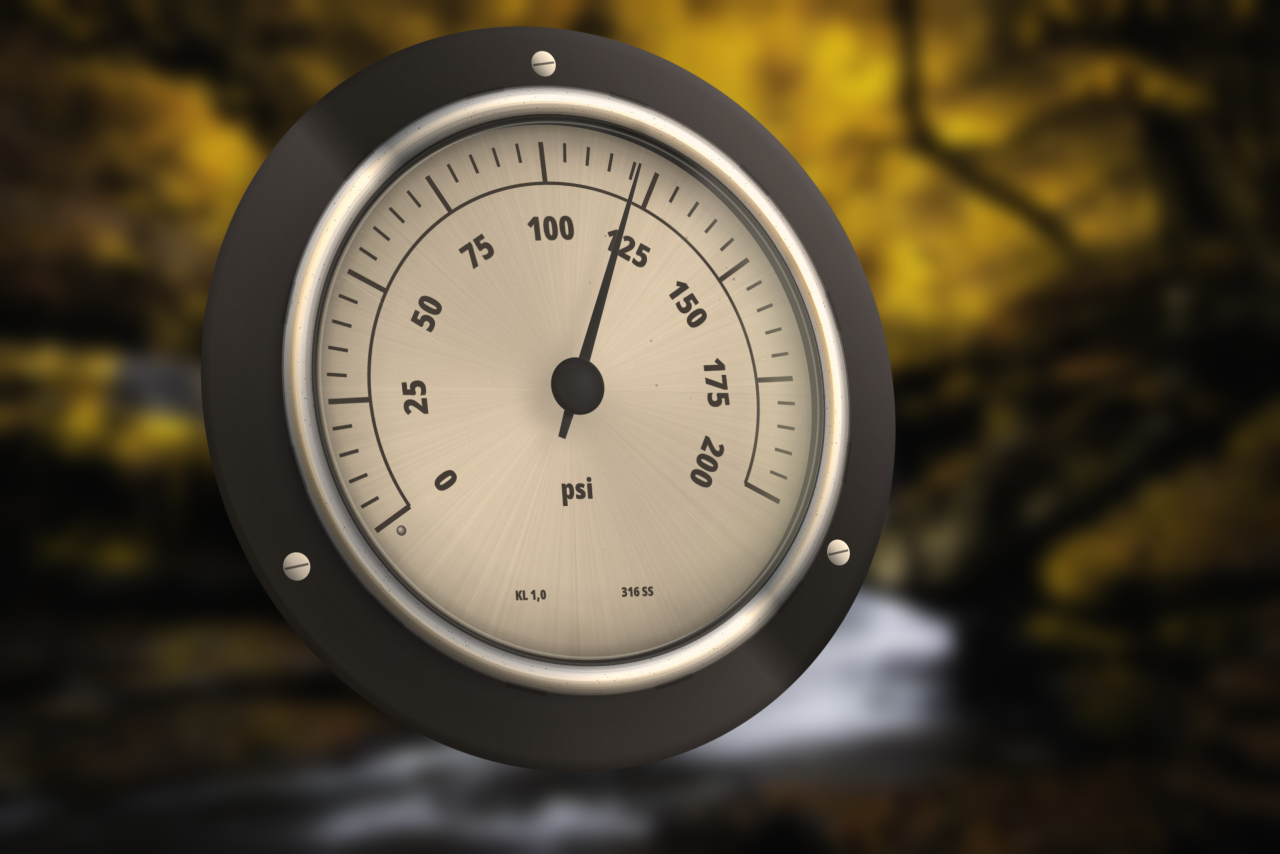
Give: 120 psi
